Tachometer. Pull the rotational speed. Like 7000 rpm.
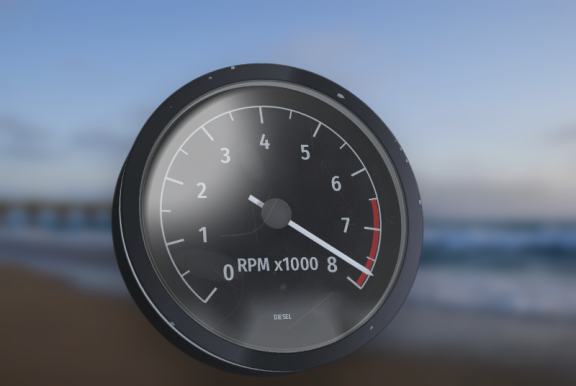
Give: 7750 rpm
